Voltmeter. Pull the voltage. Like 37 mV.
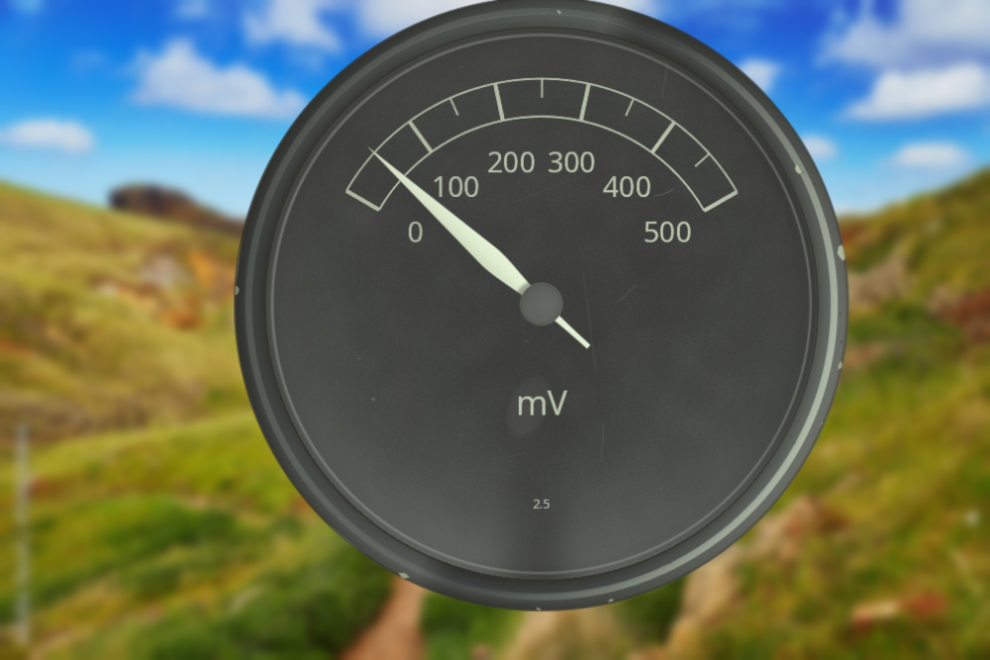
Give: 50 mV
